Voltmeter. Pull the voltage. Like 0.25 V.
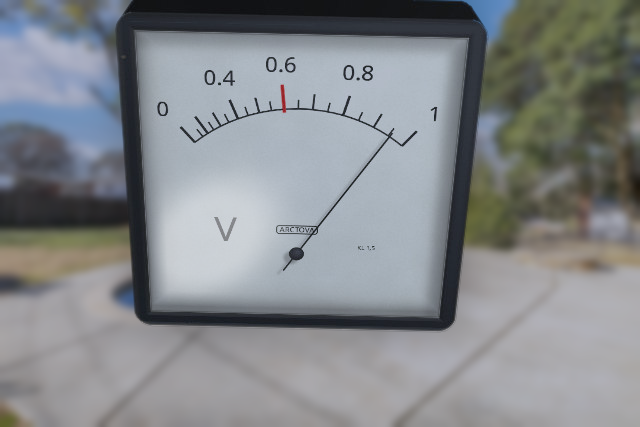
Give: 0.95 V
